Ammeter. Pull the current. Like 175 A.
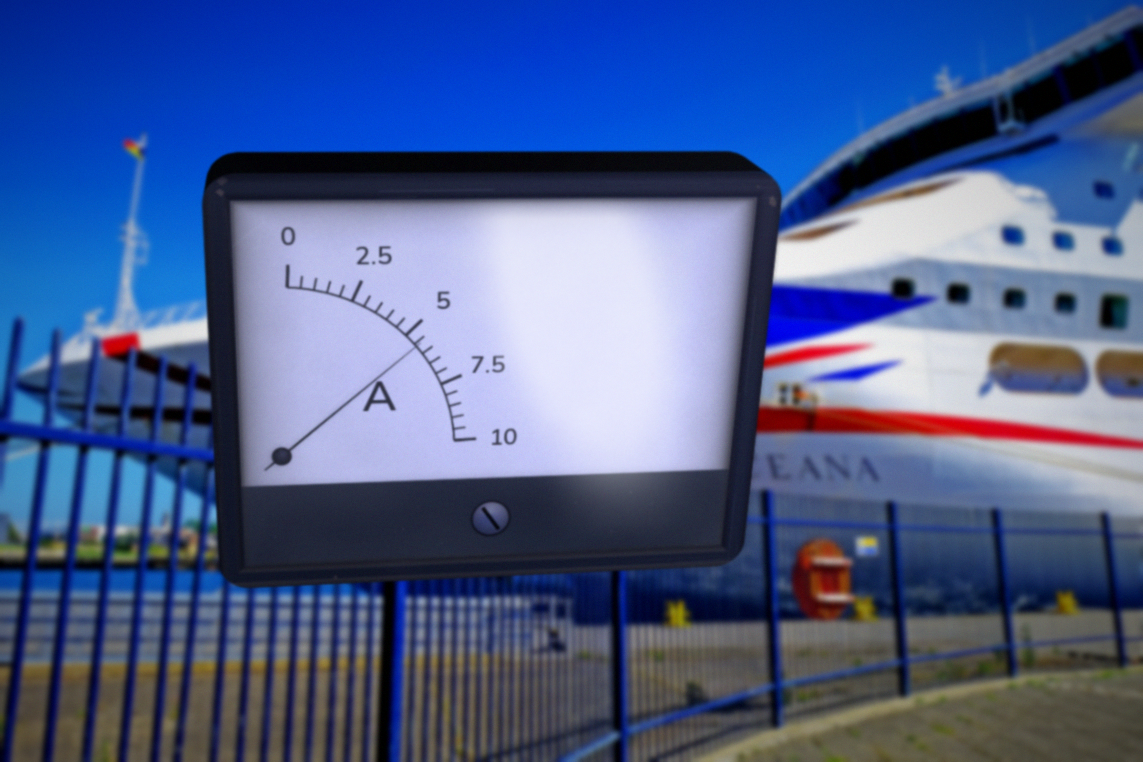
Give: 5.5 A
